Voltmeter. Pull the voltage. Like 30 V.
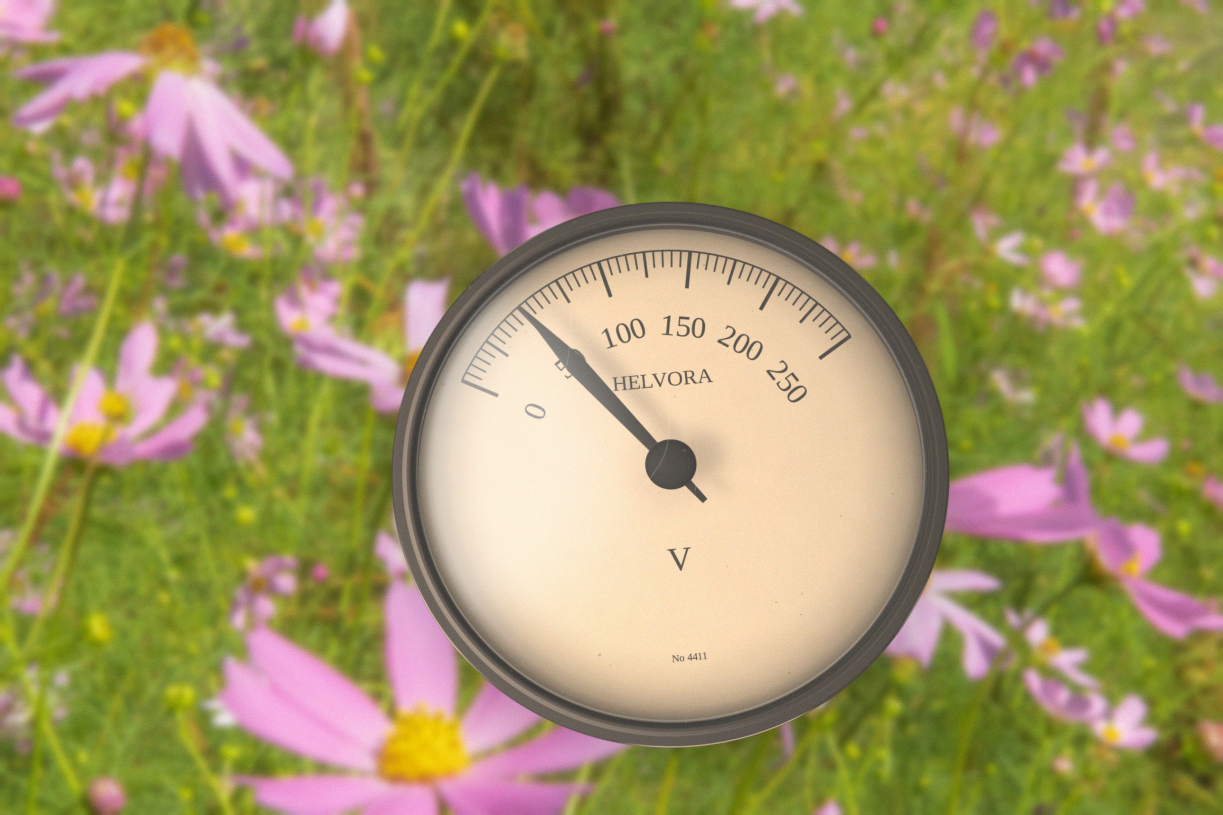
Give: 50 V
